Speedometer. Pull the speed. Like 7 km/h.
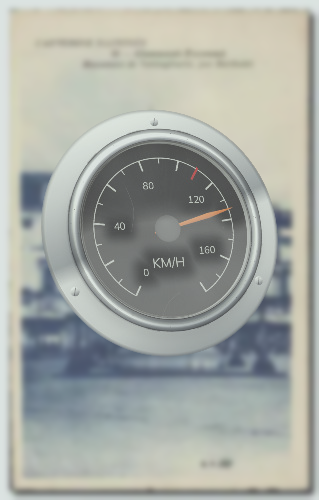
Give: 135 km/h
